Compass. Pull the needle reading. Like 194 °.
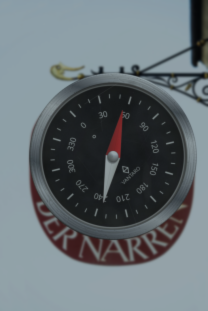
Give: 55 °
